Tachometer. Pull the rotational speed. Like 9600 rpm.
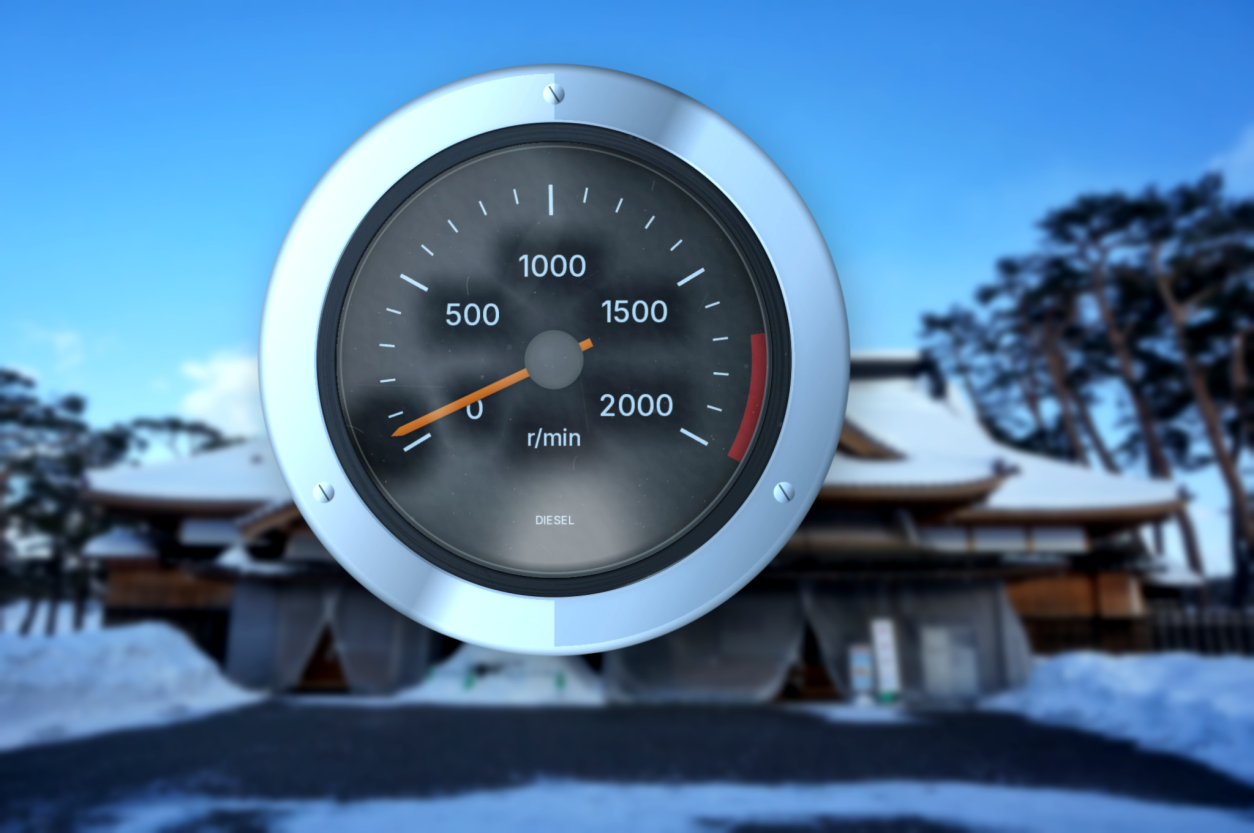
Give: 50 rpm
